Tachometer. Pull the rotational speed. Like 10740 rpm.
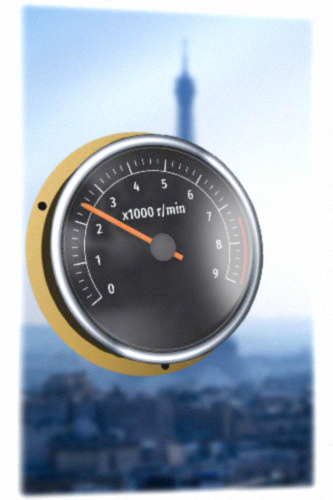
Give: 2400 rpm
